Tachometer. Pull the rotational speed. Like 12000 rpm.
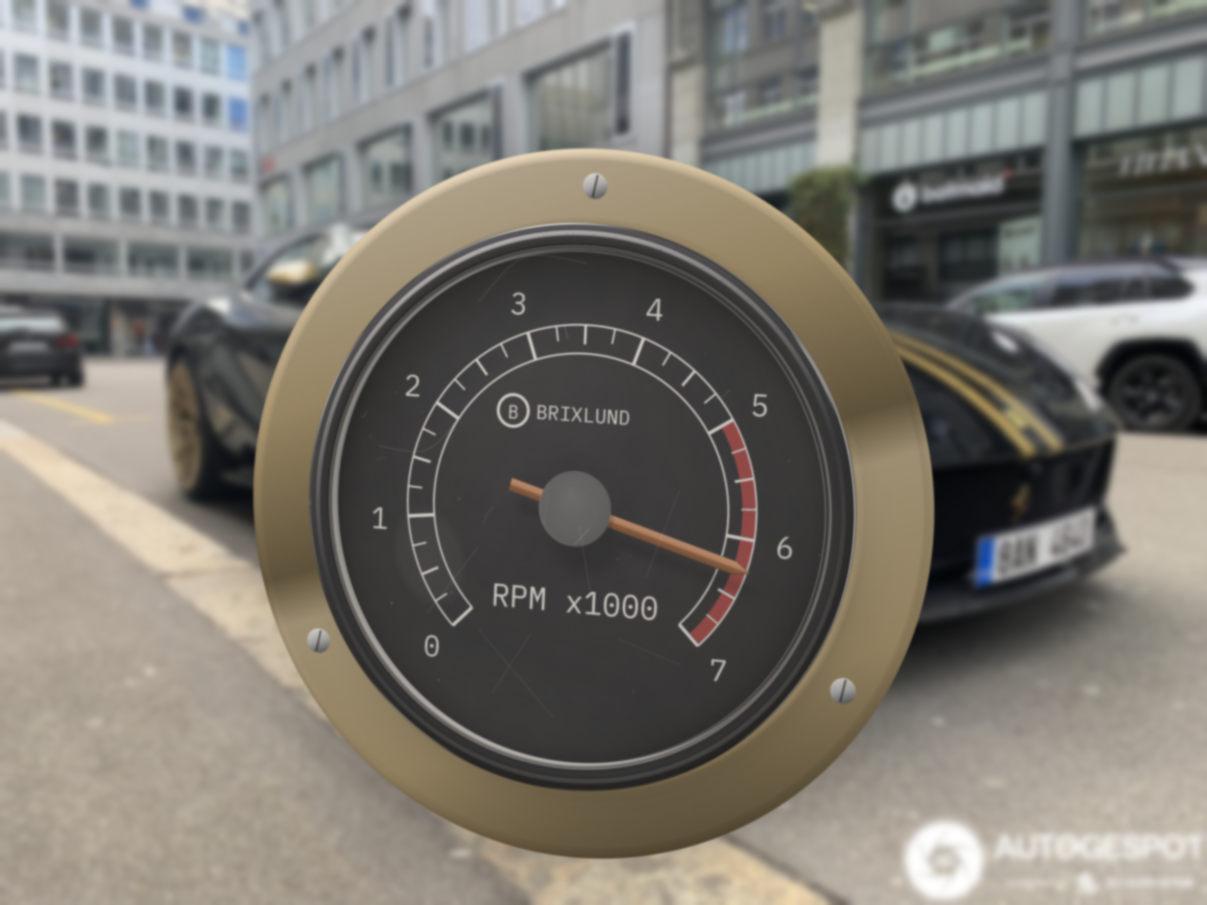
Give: 6250 rpm
